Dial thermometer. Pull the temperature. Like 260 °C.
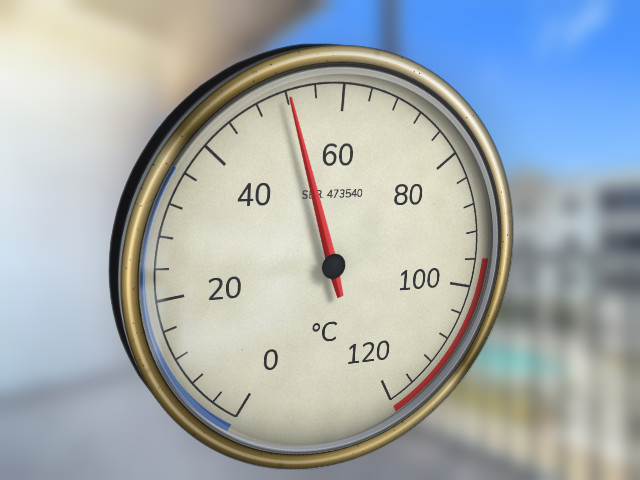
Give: 52 °C
